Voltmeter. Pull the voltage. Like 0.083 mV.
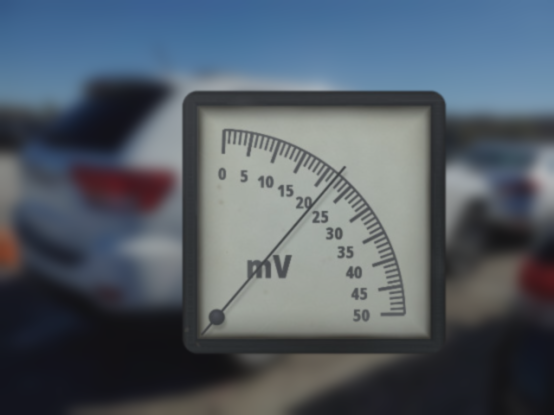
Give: 22 mV
